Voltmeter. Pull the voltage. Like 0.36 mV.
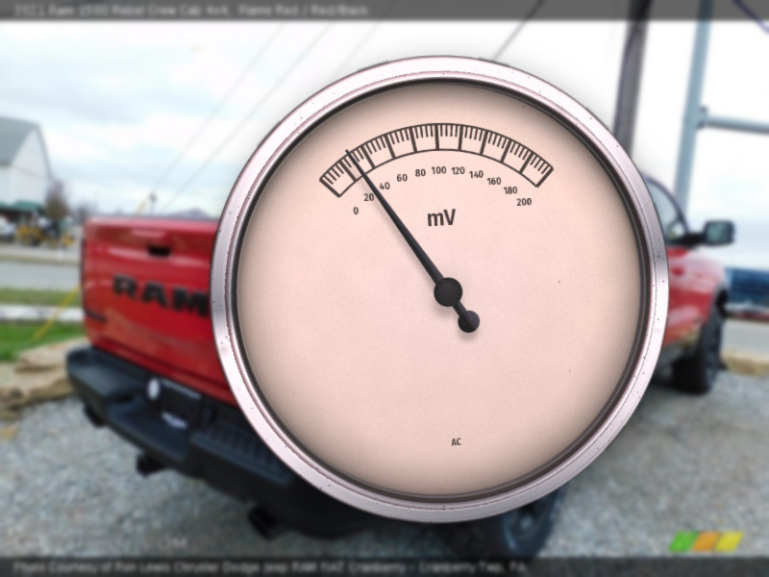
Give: 28 mV
